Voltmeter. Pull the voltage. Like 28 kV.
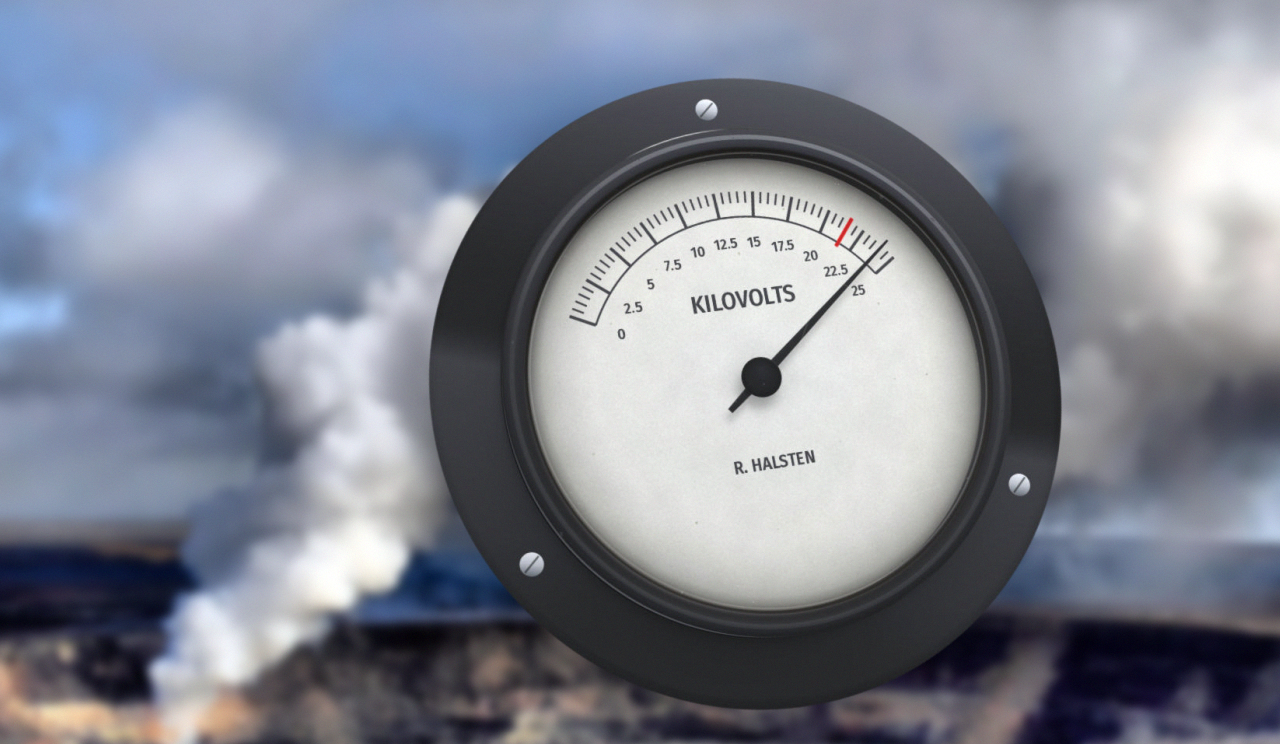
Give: 24 kV
